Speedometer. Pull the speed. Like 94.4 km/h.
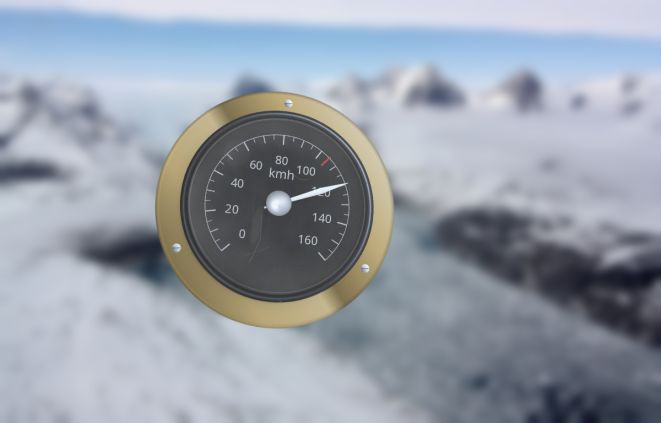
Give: 120 km/h
